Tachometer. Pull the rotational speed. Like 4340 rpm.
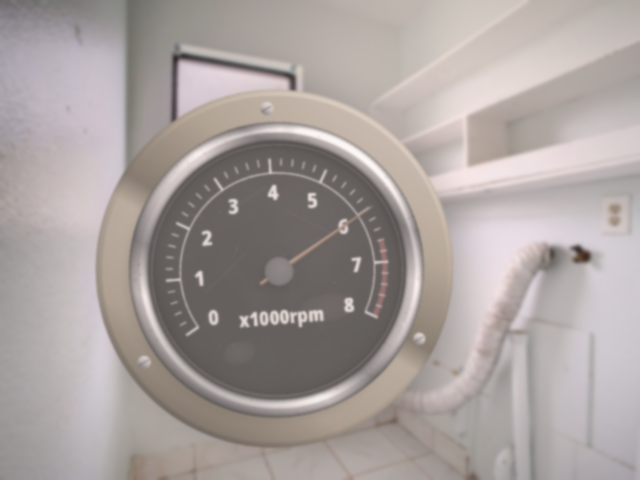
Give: 6000 rpm
